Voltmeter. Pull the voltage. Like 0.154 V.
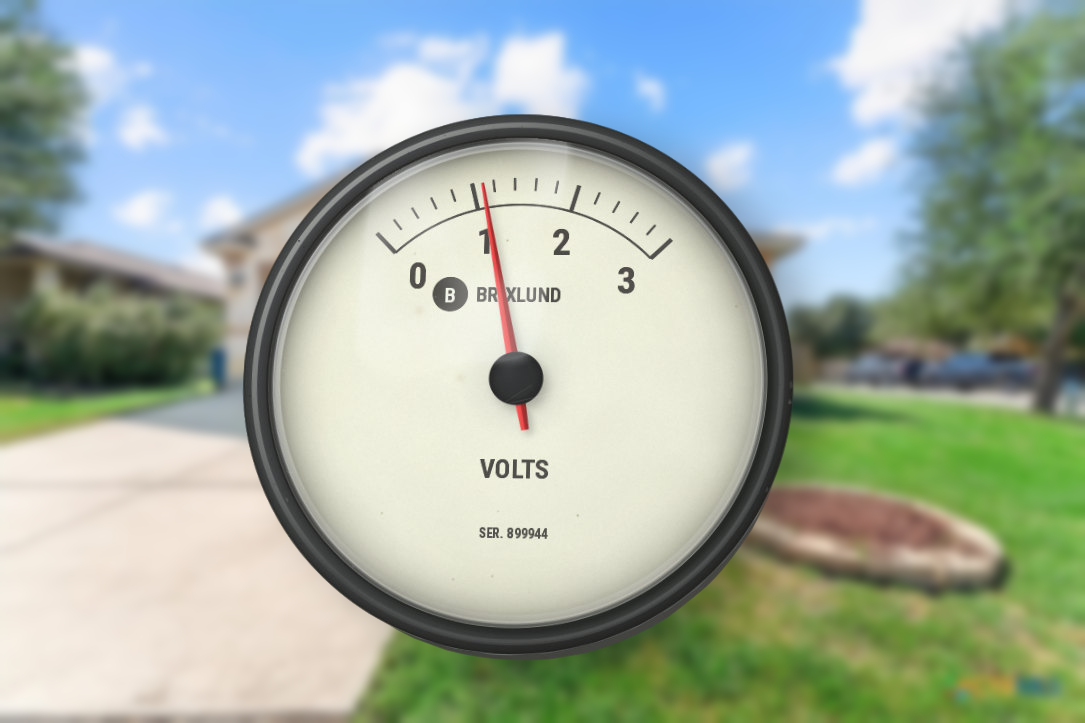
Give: 1.1 V
